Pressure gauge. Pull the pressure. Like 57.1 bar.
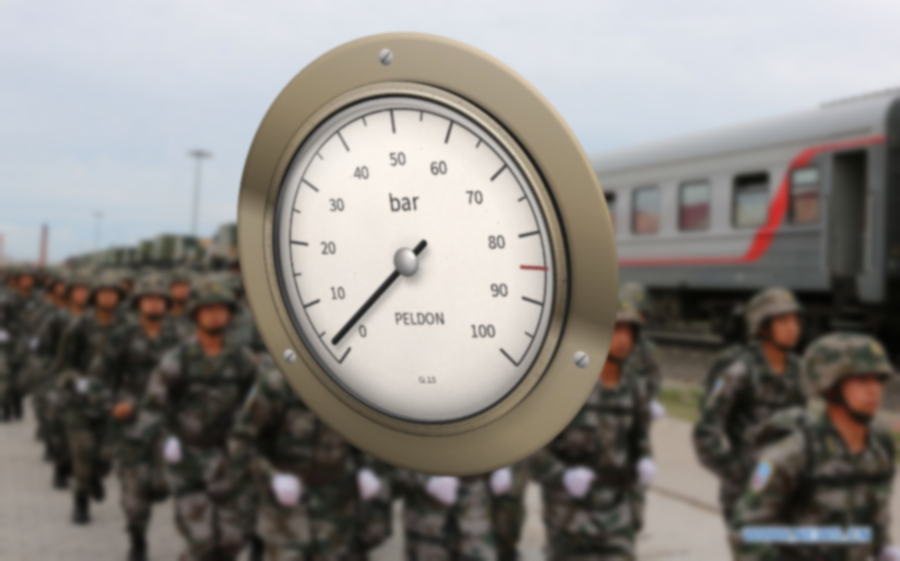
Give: 2.5 bar
